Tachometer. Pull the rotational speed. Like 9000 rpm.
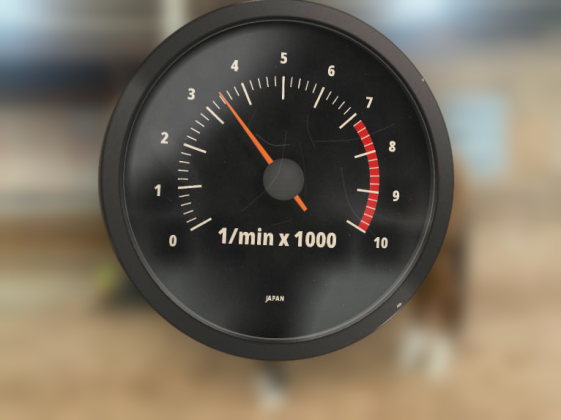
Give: 3400 rpm
